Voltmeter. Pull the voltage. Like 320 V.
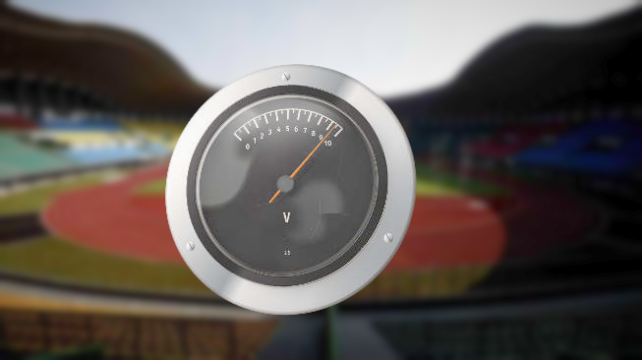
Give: 9.5 V
